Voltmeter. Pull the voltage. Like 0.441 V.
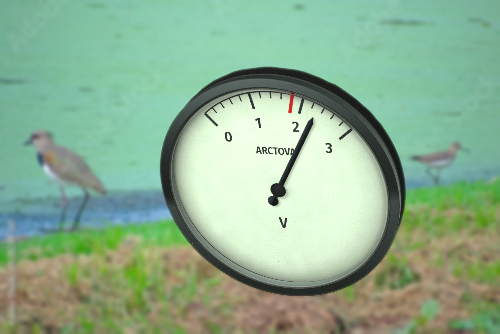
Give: 2.3 V
